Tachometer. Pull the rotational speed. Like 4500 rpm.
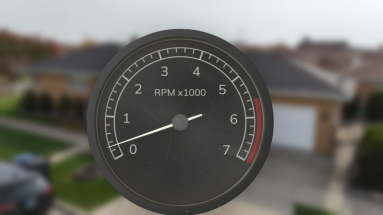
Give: 300 rpm
